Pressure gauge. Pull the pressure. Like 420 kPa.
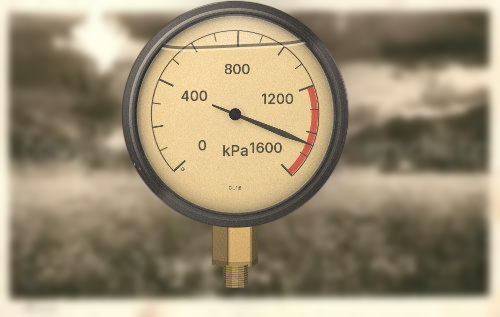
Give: 1450 kPa
